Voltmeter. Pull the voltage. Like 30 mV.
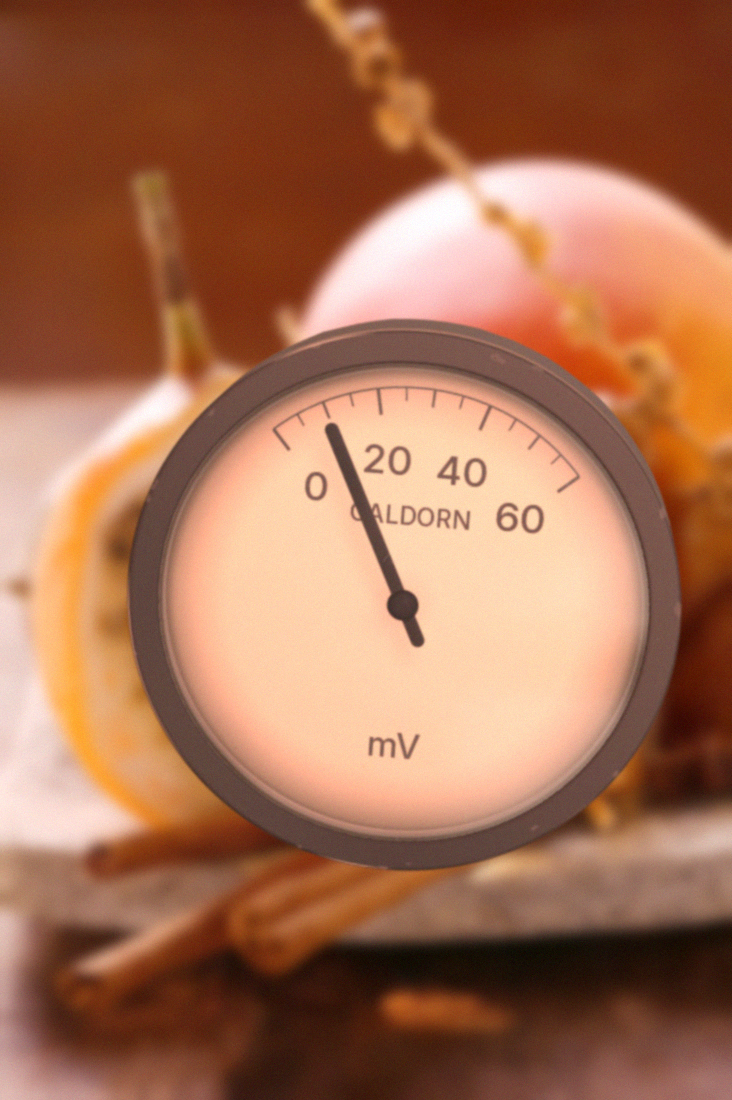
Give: 10 mV
